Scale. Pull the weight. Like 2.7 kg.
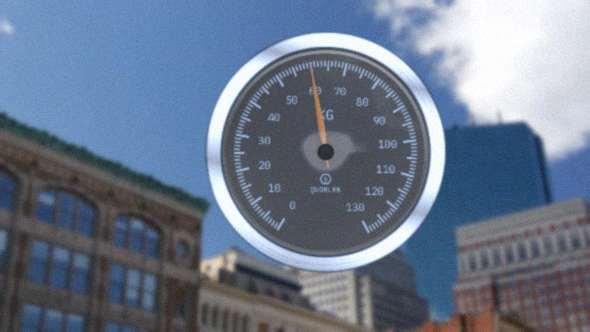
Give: 60 kg
